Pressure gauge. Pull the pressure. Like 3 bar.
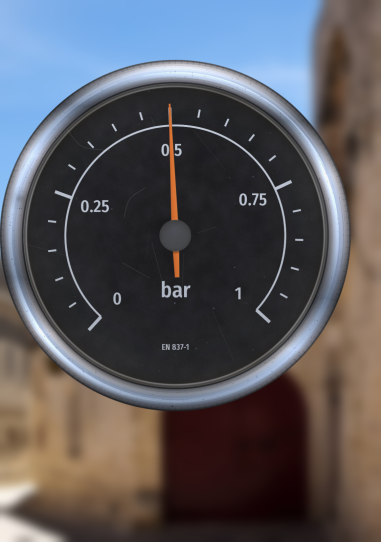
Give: 0.5 bar
